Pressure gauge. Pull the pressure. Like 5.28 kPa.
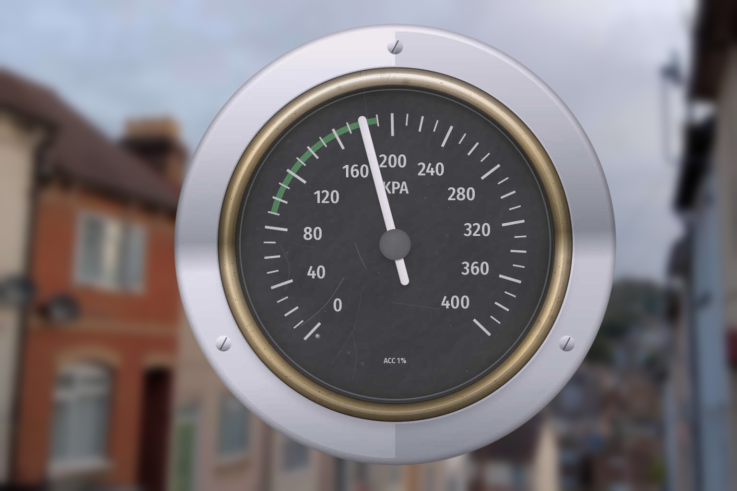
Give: 180 kPa
